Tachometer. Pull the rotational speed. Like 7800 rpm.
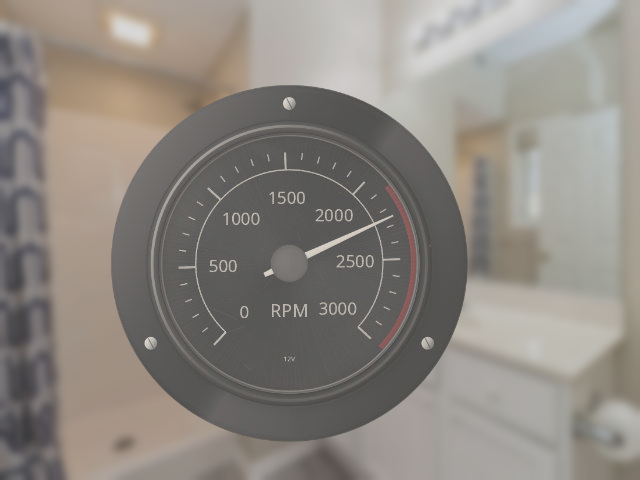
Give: 2250 rpm
